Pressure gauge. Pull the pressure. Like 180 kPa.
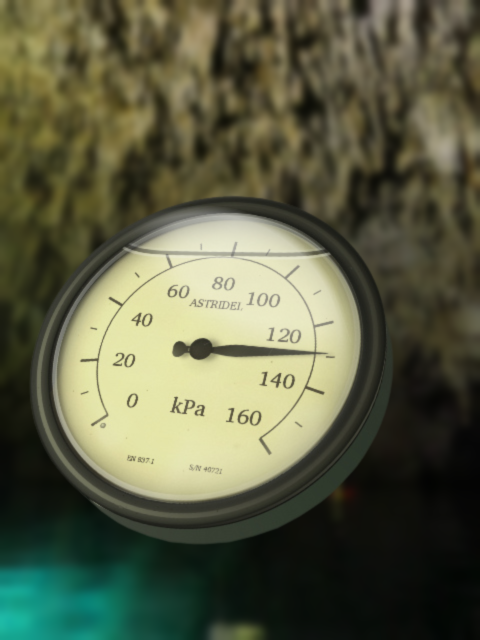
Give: 130 kPa
